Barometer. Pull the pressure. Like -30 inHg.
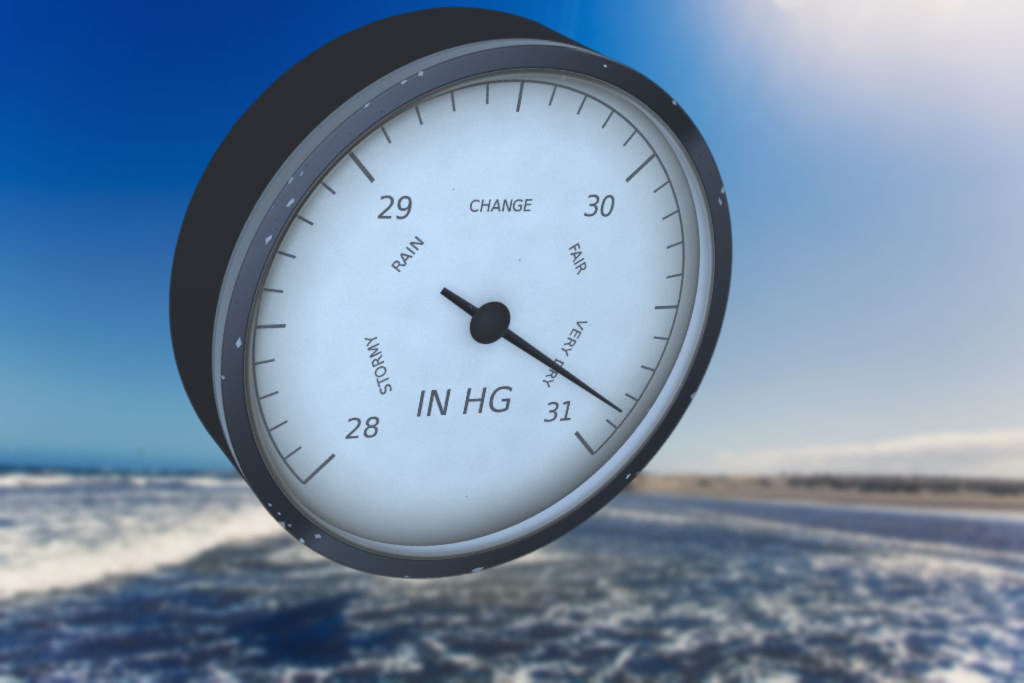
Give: 30.85 inHg
